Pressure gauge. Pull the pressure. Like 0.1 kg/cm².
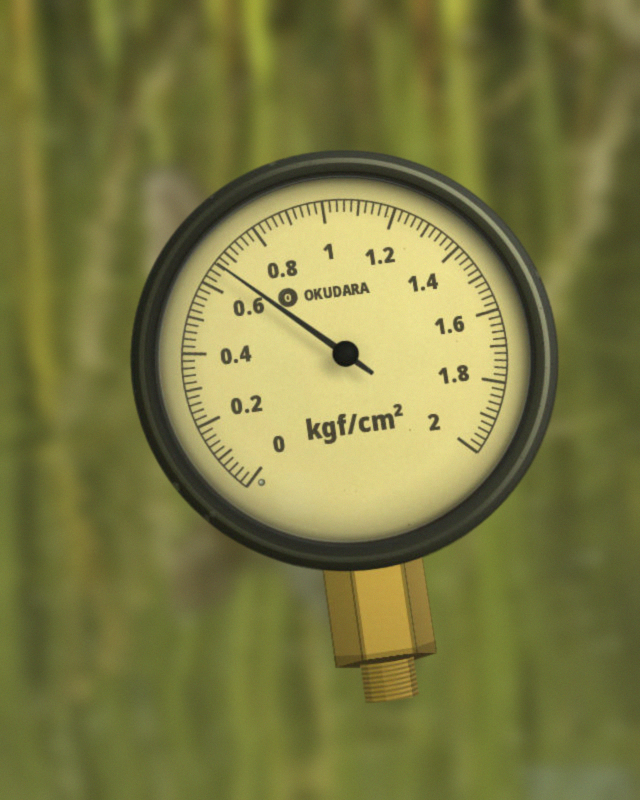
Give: 0.66 kg/cm²
